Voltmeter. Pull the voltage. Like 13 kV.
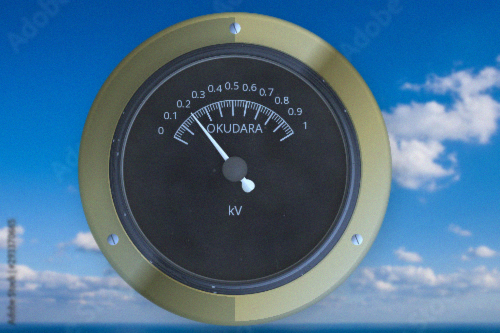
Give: 0.2 kV
